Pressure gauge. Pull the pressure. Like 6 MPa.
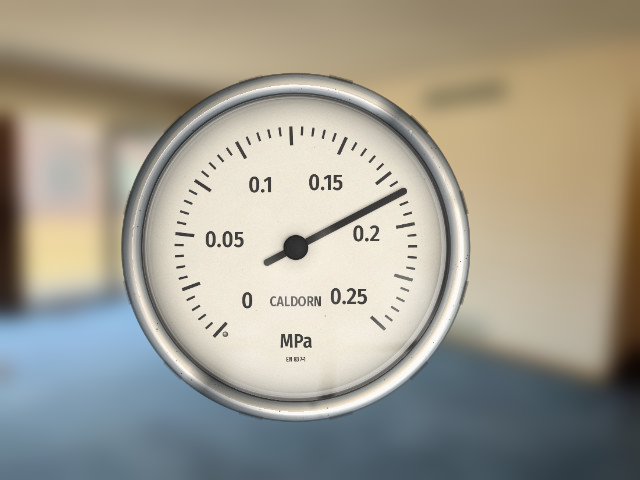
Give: 0.185 MPa
